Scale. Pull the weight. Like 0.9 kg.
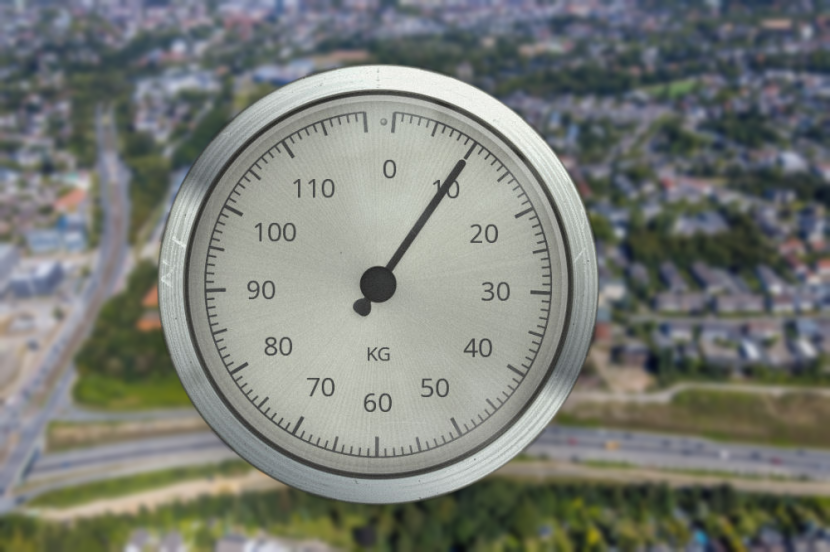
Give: 10 kg
